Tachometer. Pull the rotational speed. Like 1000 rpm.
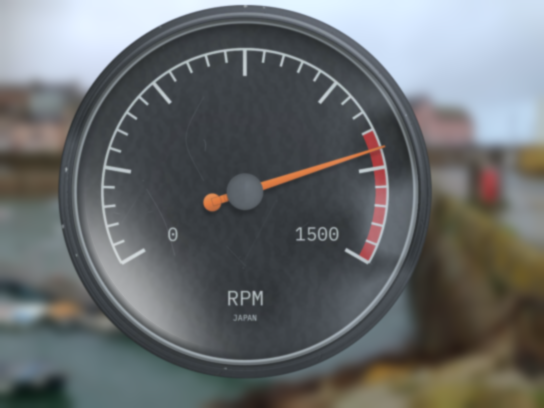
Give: 1200 rpm
